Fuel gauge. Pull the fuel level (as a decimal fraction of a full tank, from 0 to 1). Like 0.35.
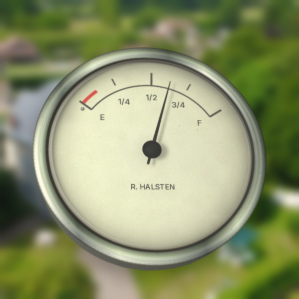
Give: 0.625
